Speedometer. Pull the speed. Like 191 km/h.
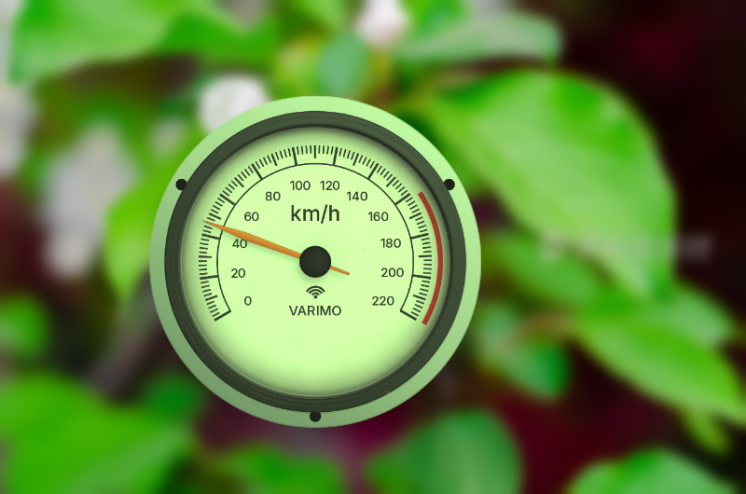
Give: 46 km/h
